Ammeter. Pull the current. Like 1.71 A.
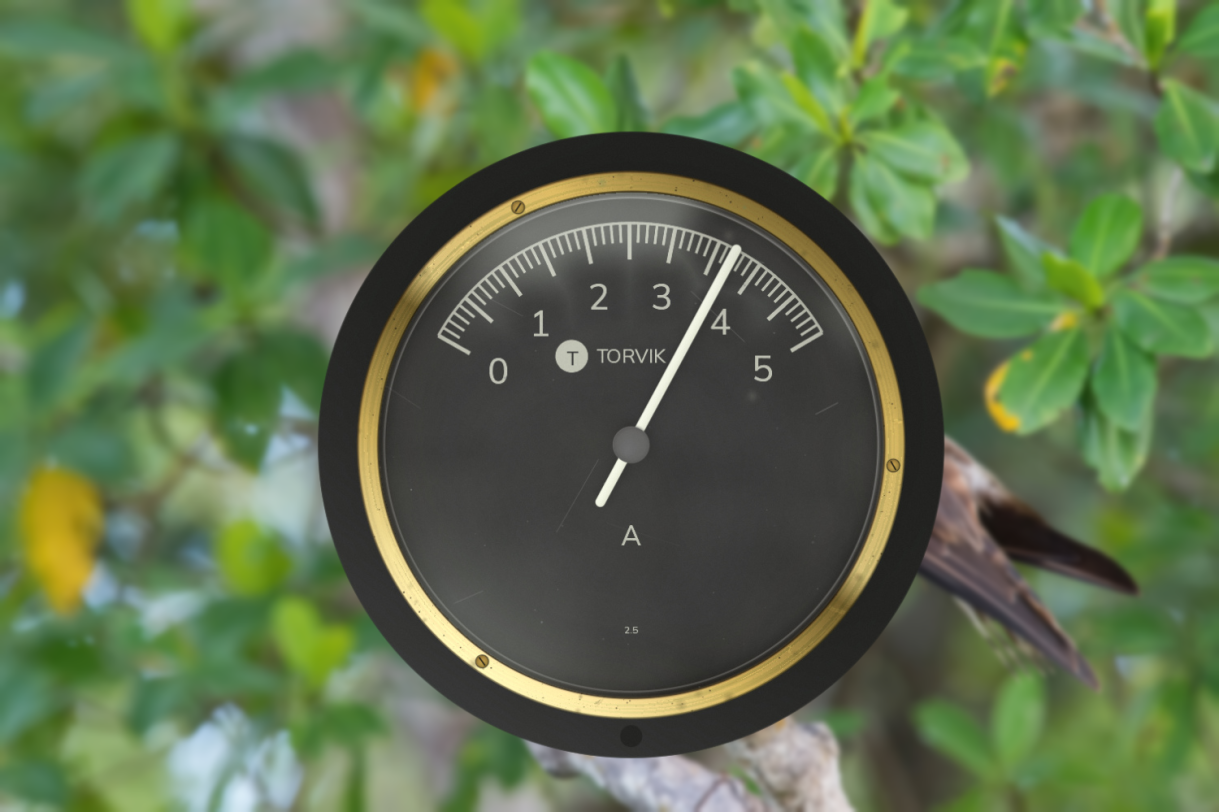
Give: 3.7 A
